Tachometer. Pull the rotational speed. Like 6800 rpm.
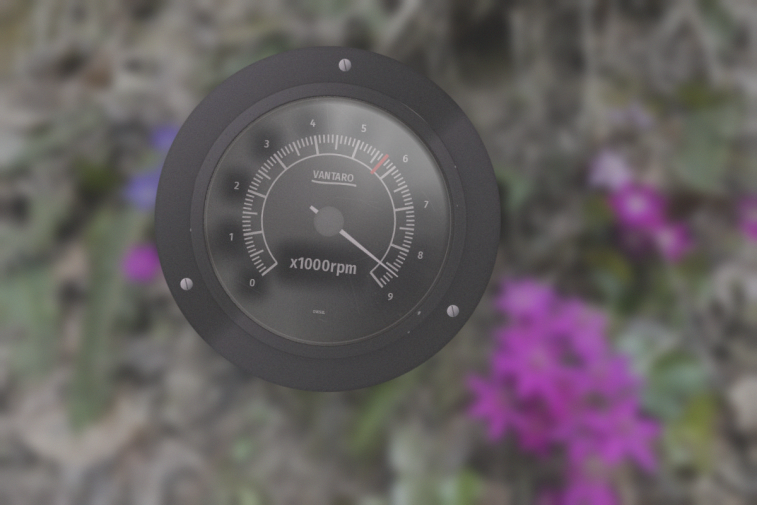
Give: 8600 rpm
